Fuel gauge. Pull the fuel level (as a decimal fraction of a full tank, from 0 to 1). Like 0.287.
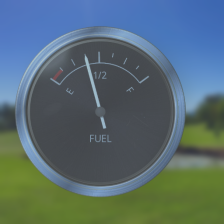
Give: 0.375
